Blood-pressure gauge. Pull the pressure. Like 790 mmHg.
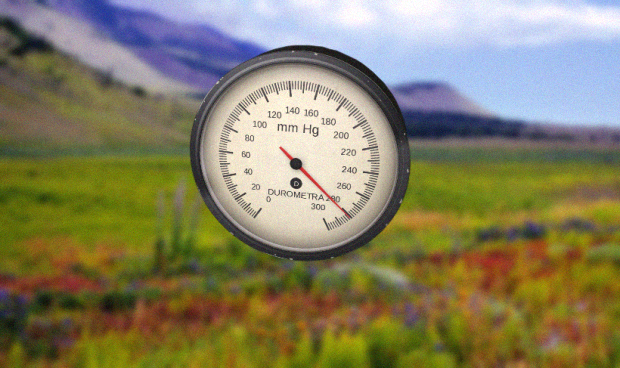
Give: 280 mmHg
